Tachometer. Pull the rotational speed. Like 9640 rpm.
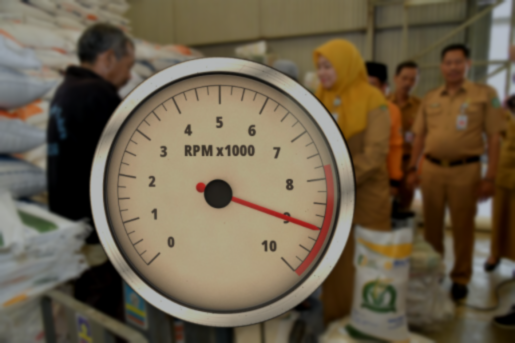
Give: 9000 rpm
